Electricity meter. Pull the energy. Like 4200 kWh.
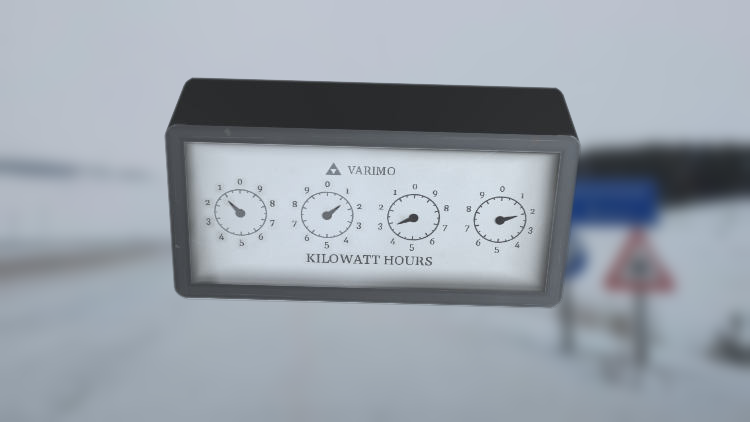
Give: 1132 kWh
